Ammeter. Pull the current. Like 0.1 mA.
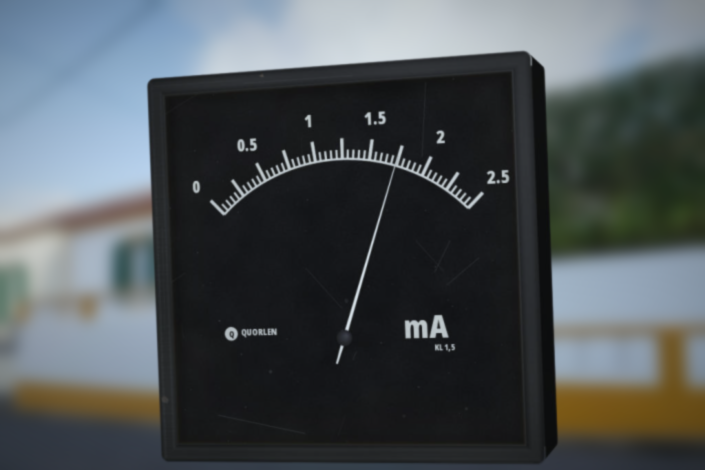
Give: 1.75 mA
